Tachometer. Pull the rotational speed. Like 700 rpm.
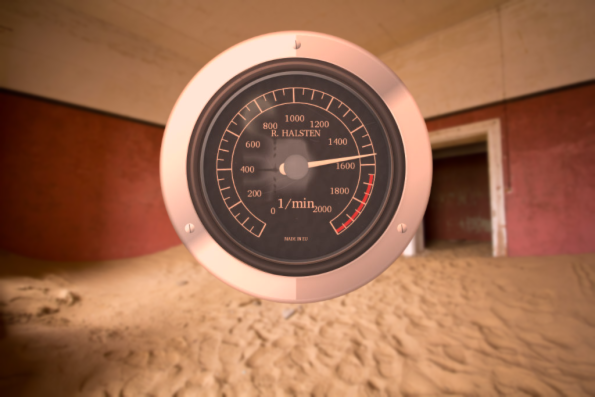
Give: 1550 rpm
